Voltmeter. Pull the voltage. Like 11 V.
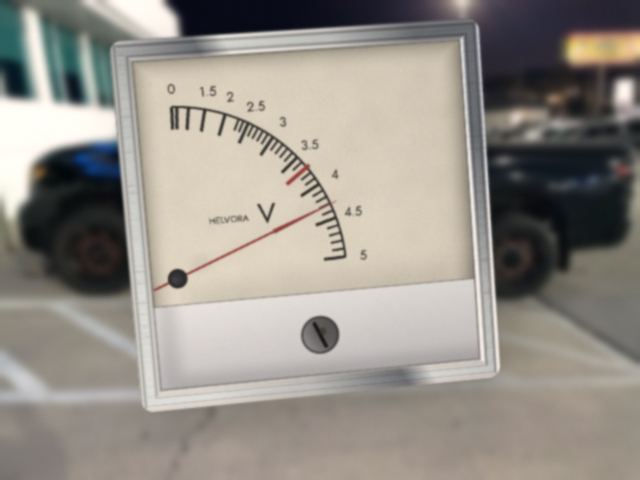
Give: 4.3 V
